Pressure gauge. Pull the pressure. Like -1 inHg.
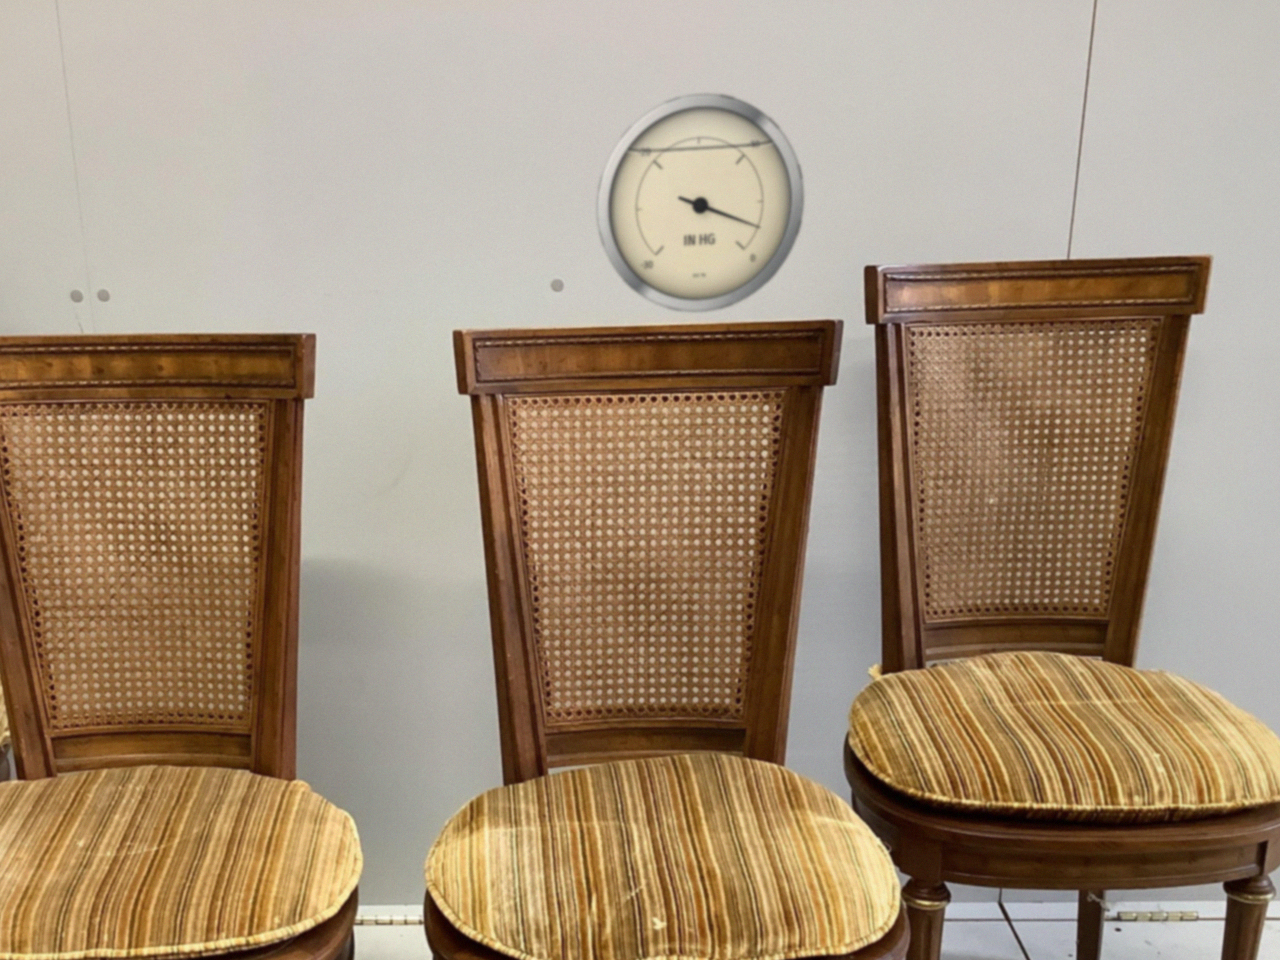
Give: -2.5 inHg
